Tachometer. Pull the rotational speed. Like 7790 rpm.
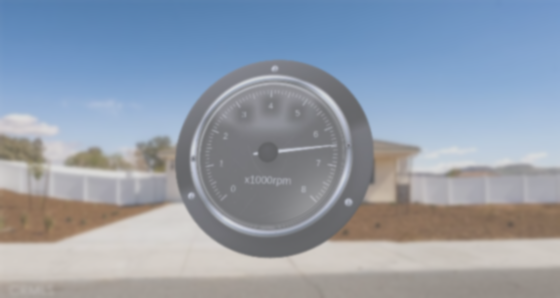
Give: 6500 rpm
